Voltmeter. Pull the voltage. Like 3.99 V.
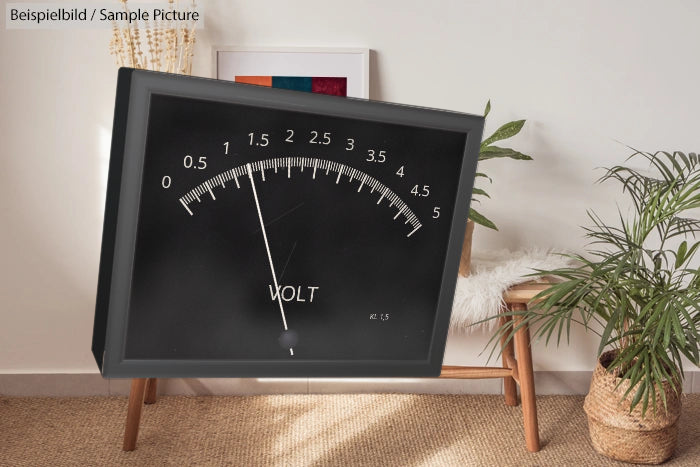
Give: 1.25 V
